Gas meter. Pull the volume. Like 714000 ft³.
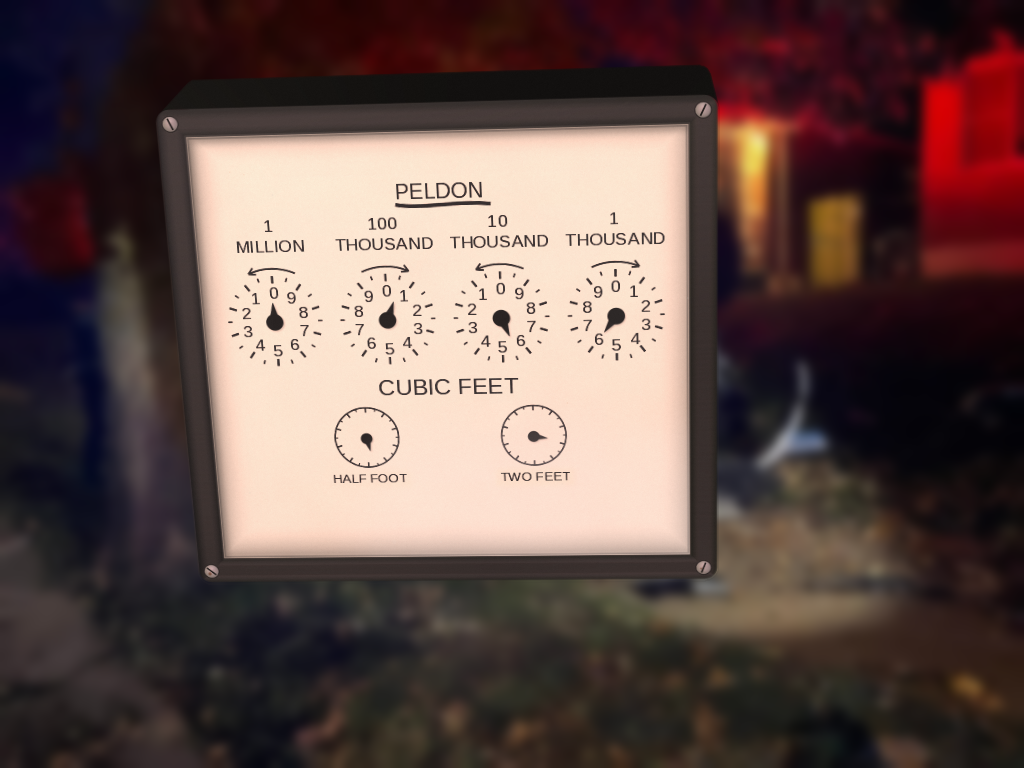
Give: 5600 ft³
